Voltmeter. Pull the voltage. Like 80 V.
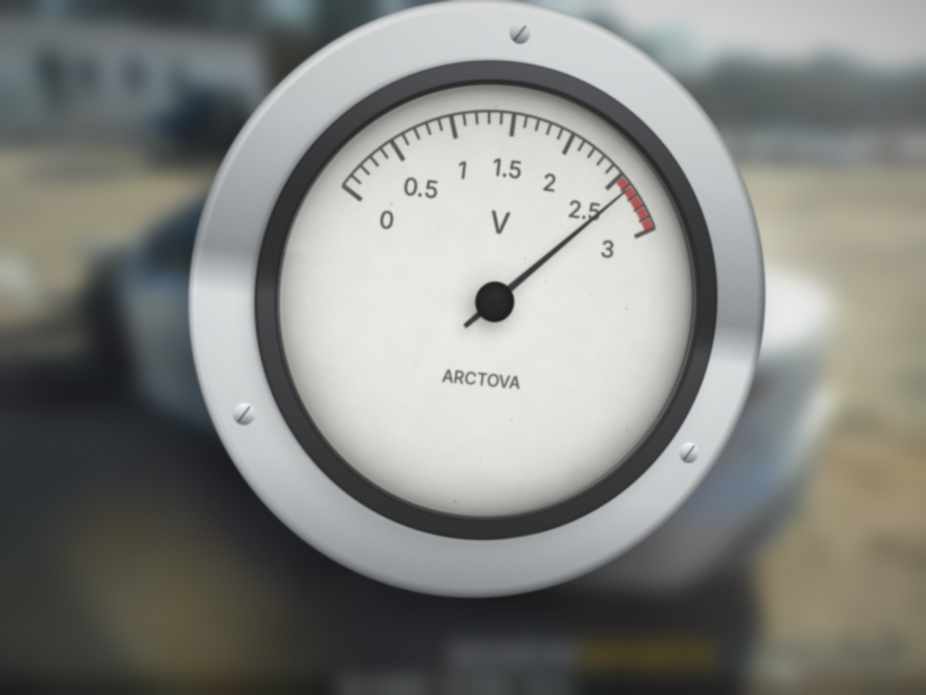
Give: 2.6 V
